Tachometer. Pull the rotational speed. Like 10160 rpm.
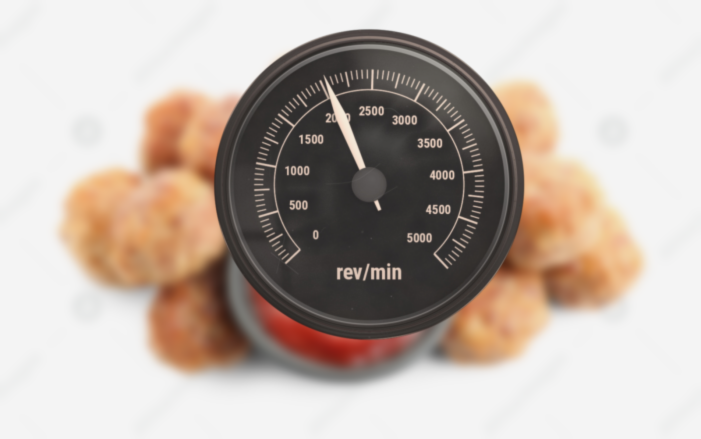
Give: 2050 rpm
